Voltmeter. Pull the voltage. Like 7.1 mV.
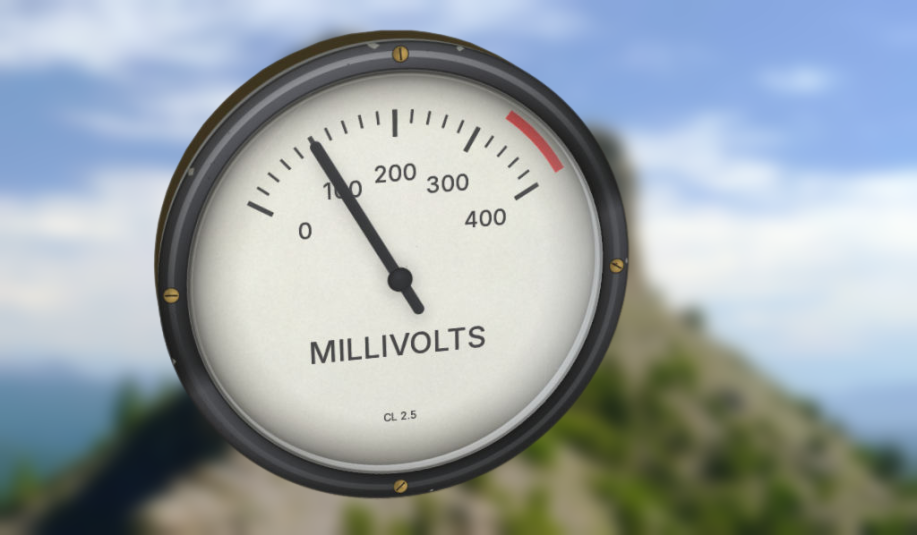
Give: 100 mV
